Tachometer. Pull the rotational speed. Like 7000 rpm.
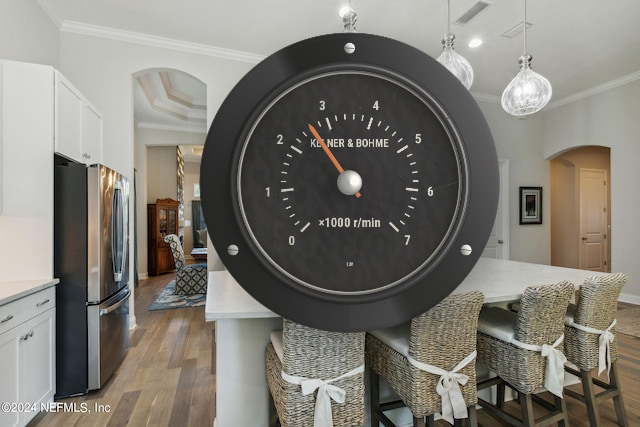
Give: 2600 rpm
